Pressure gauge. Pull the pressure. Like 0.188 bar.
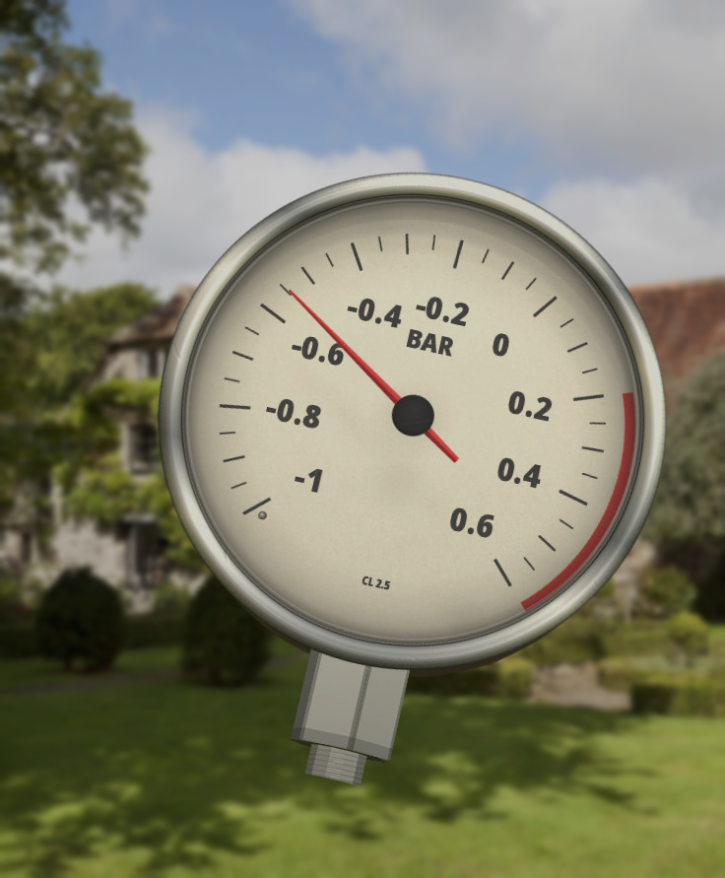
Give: -0.55 bar
